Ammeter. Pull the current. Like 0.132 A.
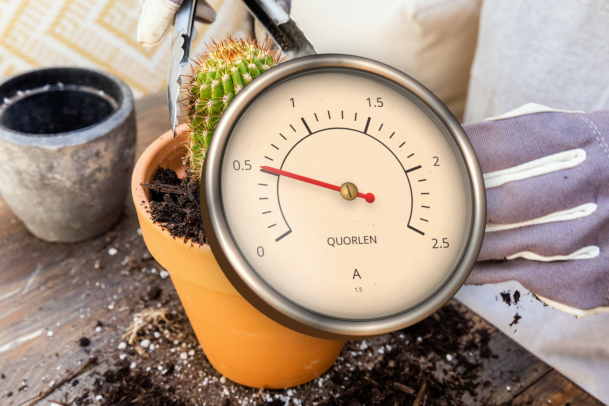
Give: 0.5 A
